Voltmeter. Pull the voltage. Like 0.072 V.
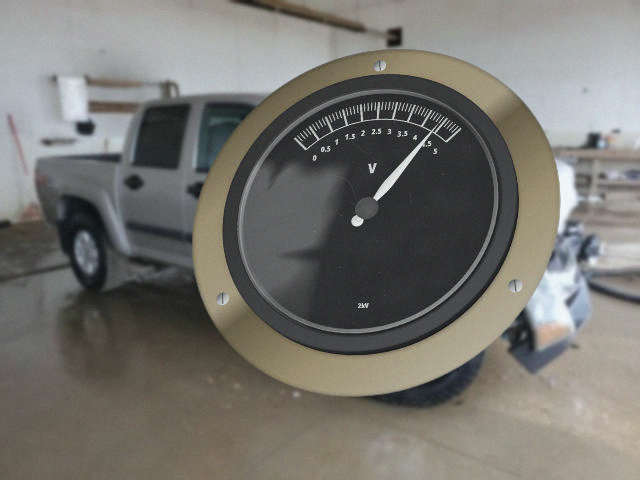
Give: 4.5 V
